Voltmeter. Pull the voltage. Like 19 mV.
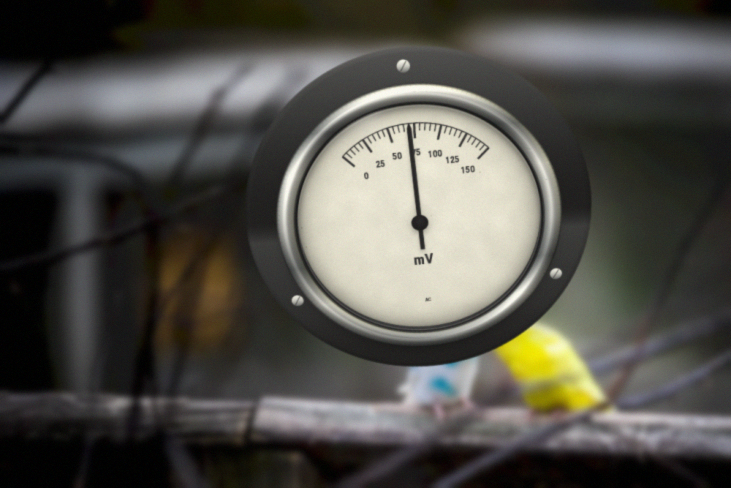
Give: 70 mV
